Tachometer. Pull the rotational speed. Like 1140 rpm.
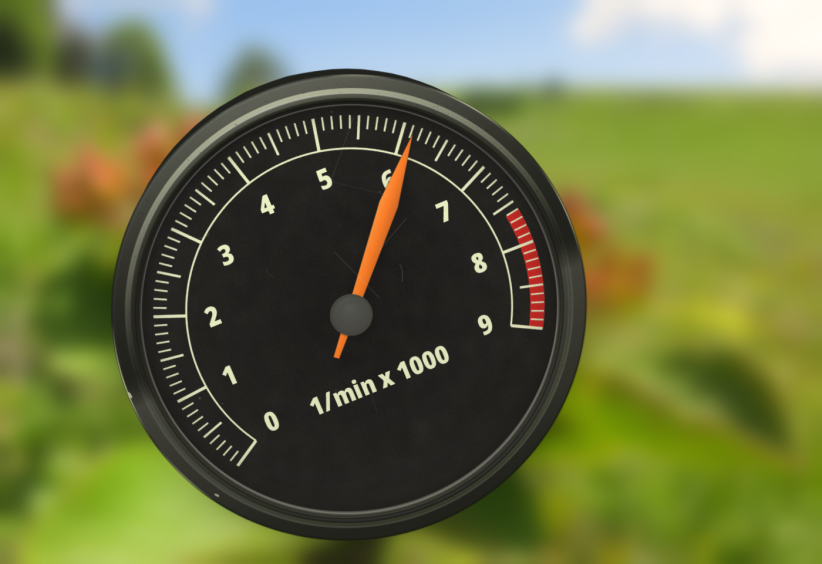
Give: 6100 rpm
